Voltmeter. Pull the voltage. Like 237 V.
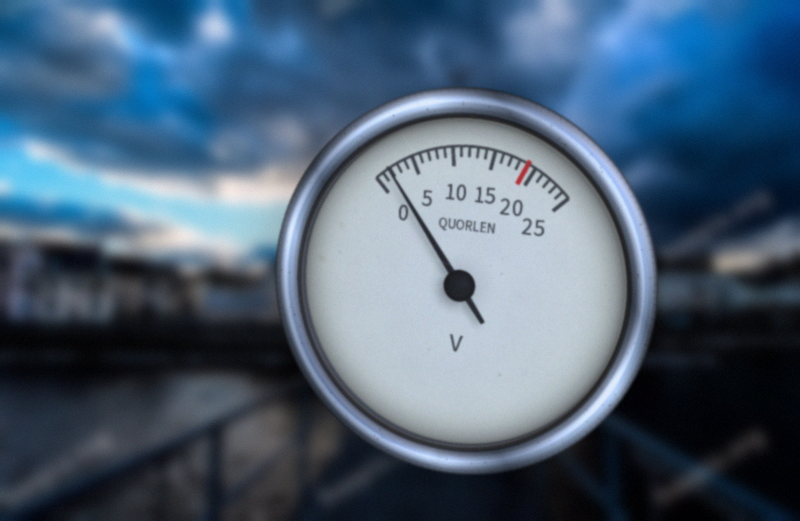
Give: 2 V
